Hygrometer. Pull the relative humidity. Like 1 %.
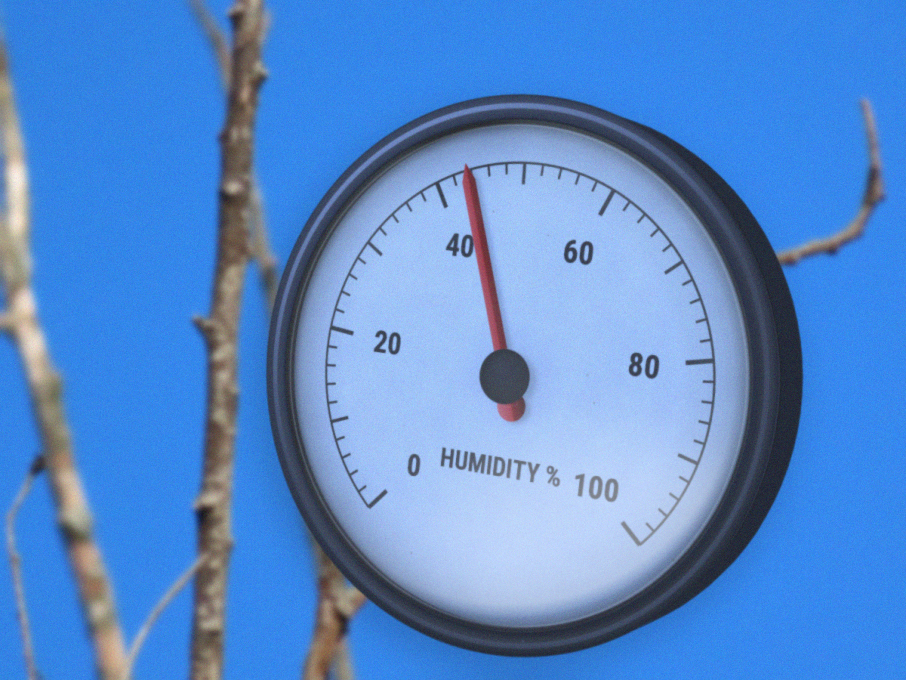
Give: 44 %
